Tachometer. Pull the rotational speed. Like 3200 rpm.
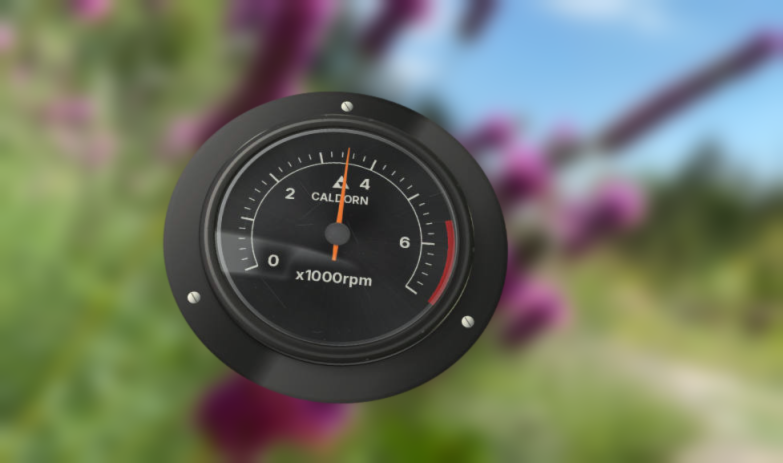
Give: 3500 rpm
